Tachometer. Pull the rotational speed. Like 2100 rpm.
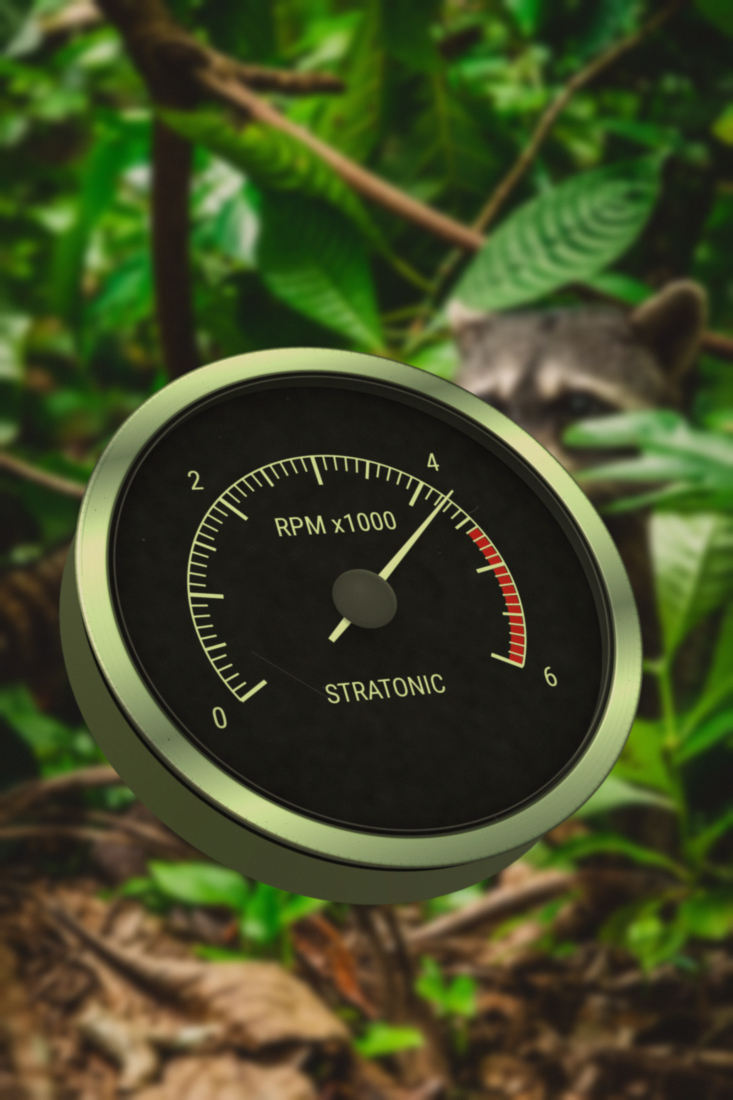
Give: 4250 rpm
